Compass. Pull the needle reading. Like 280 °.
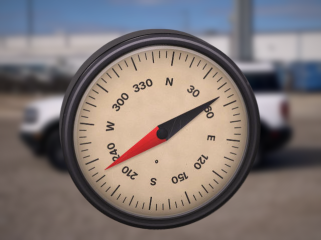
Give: 230 °
